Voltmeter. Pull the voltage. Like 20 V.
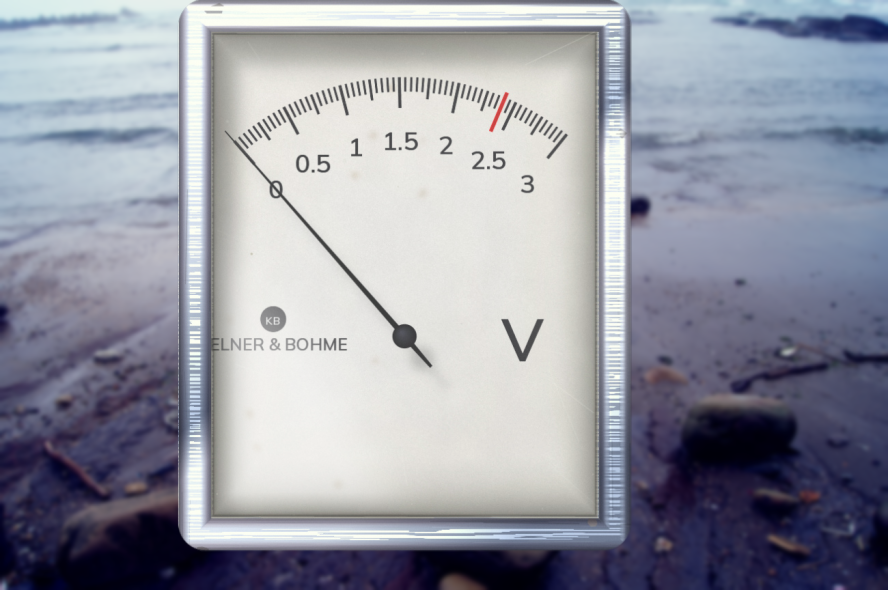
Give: 0 V
